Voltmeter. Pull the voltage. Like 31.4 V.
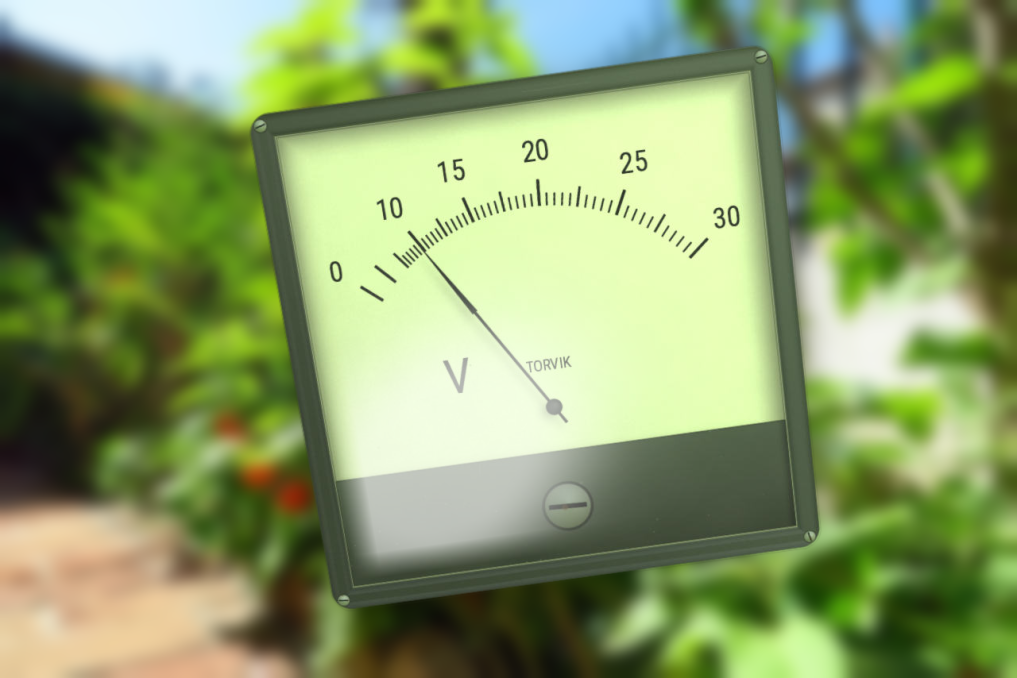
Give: 10 V
